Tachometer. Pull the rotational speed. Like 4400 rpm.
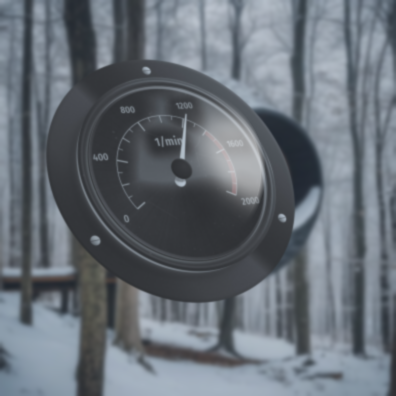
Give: 1200 rpm
